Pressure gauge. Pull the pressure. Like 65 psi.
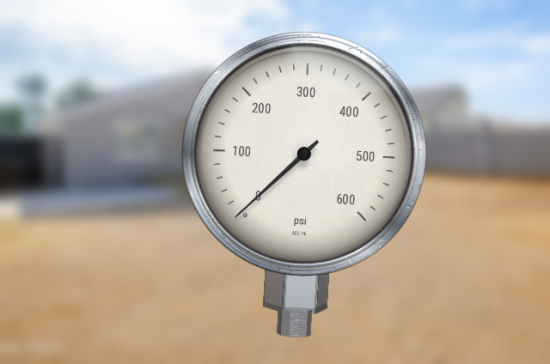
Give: 0 psi
